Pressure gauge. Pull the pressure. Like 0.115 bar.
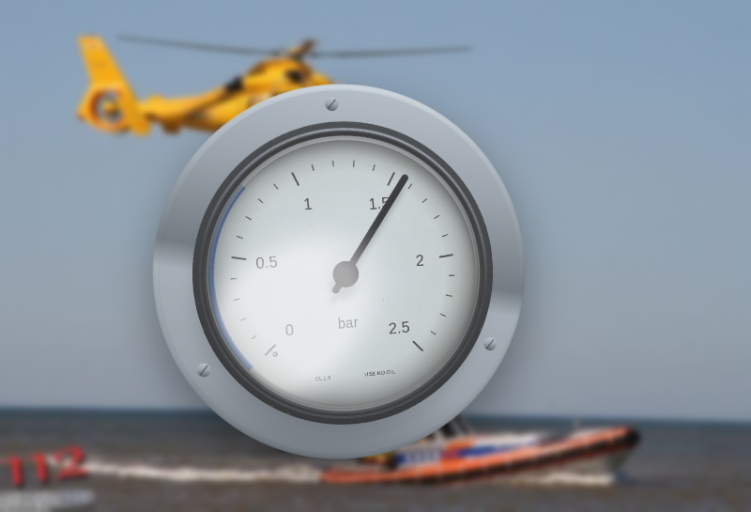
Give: 1.55 bar
